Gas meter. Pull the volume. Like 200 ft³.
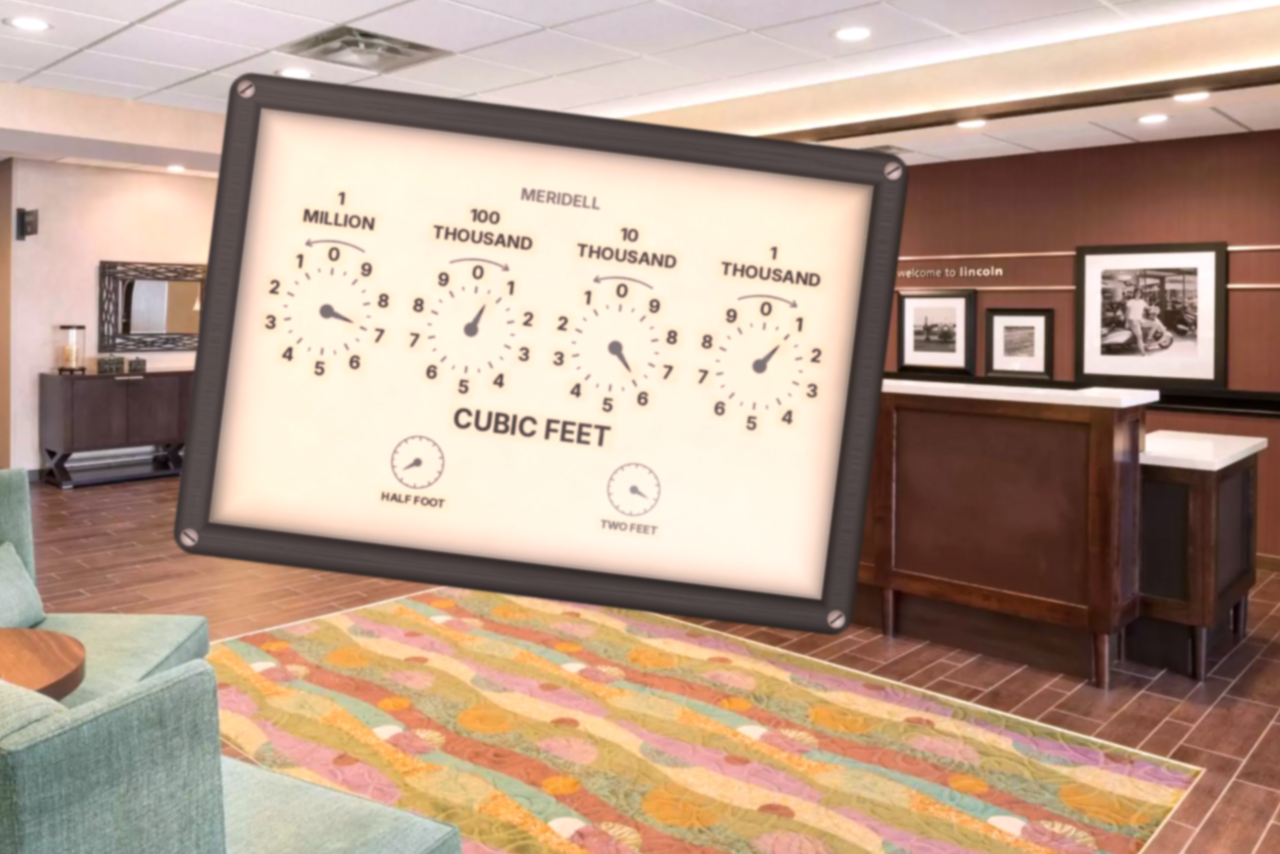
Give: 706100 ft³
